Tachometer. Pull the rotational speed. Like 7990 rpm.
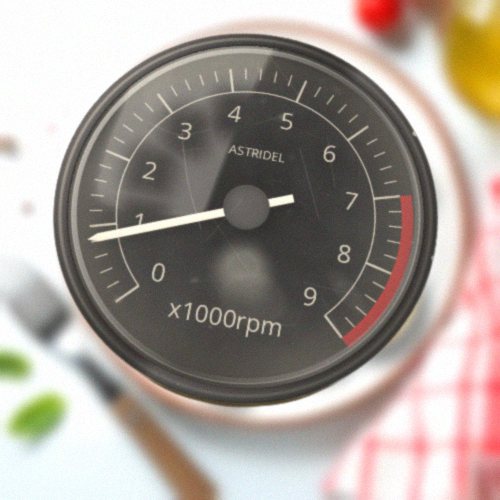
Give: 800 rpm
